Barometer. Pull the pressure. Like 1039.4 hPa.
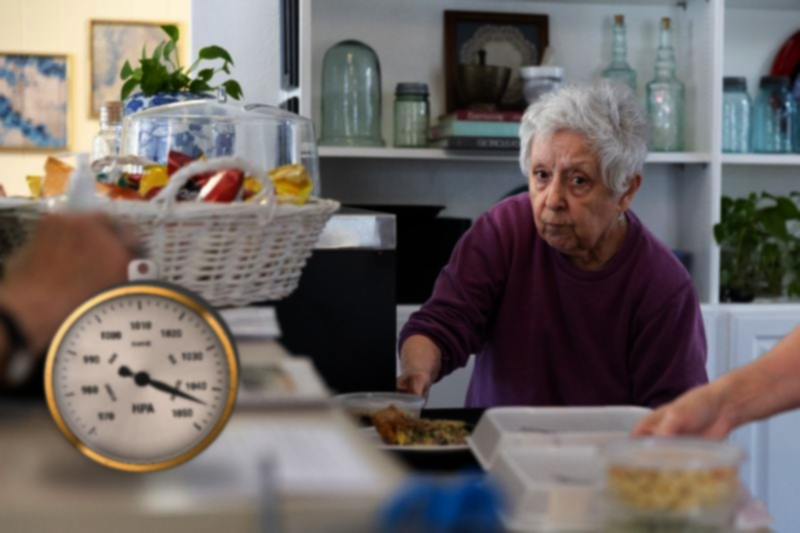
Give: 1044 hPa
